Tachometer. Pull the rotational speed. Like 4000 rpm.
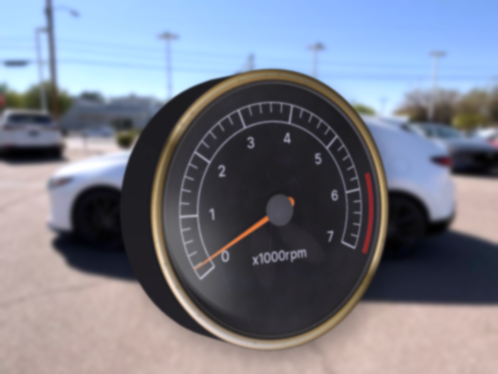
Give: 200 rpm
